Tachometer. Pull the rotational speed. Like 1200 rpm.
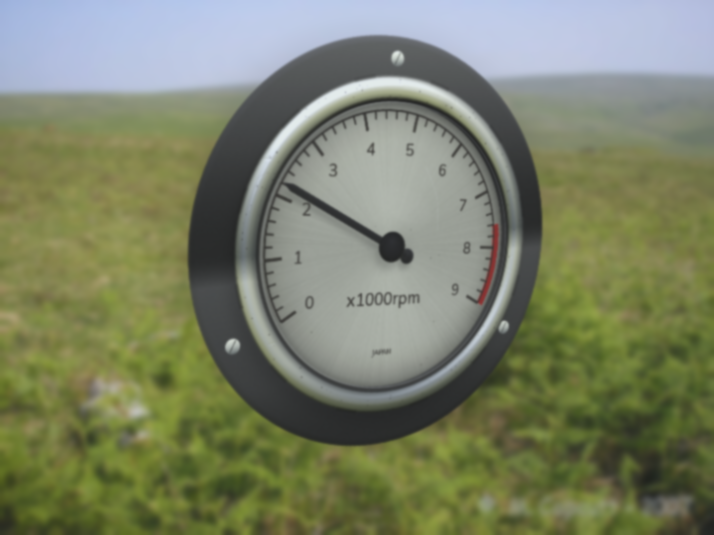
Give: 2200 rpm
